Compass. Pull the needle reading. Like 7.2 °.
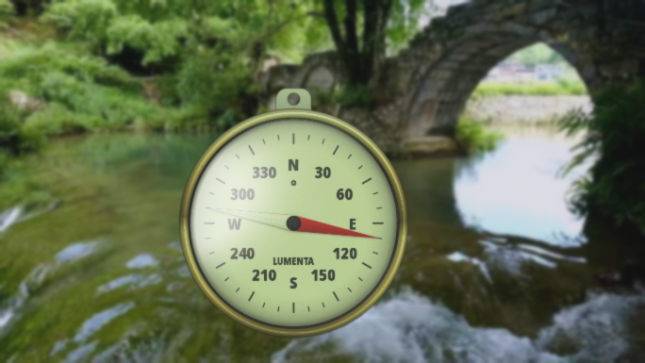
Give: 100 °
